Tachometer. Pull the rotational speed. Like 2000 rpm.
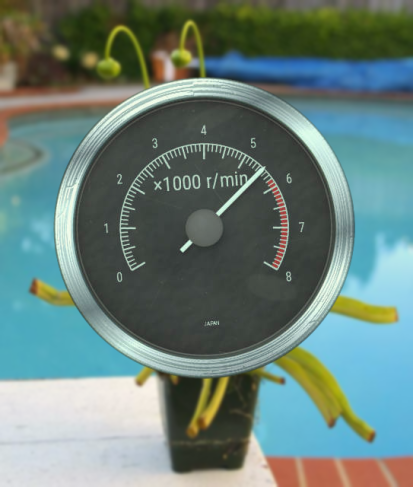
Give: 5500 rpm
